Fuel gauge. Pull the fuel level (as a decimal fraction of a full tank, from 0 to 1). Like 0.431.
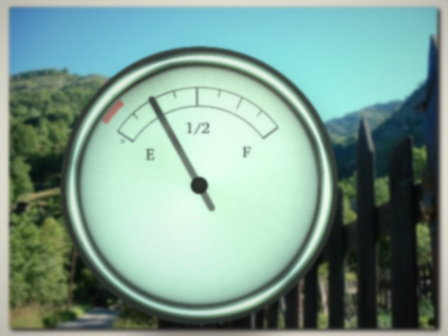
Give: 0.25
